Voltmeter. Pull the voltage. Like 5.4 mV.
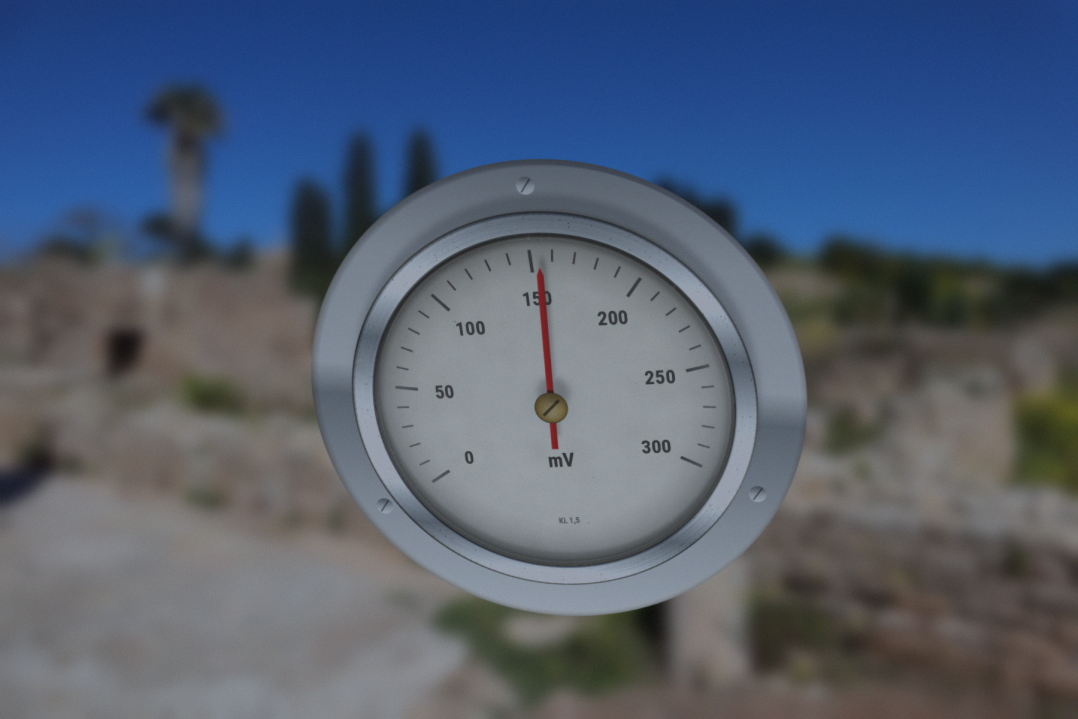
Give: 155 mV
